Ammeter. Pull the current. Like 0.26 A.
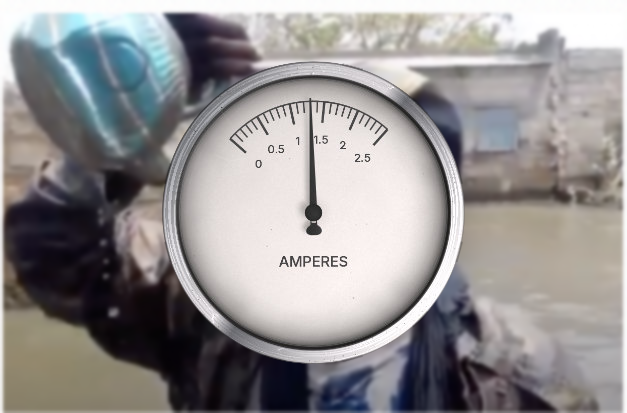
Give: 1.3 A
